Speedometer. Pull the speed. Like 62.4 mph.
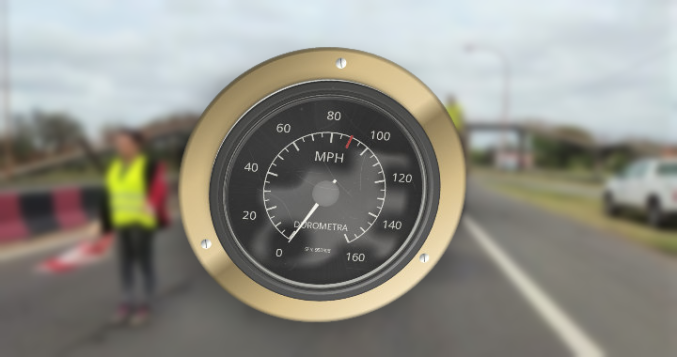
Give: 0 mph
